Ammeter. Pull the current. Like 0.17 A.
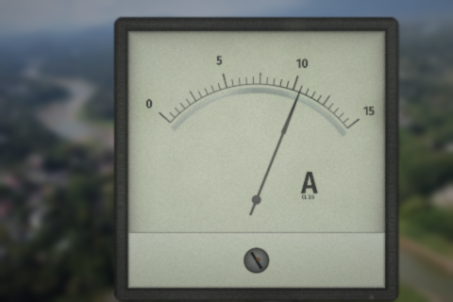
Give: 10.5 A
